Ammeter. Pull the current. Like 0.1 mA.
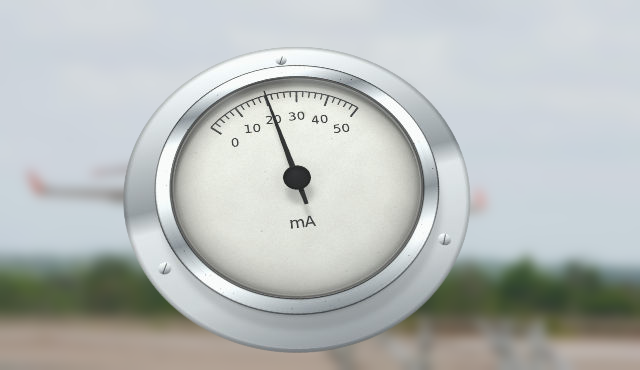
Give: 20 mA
